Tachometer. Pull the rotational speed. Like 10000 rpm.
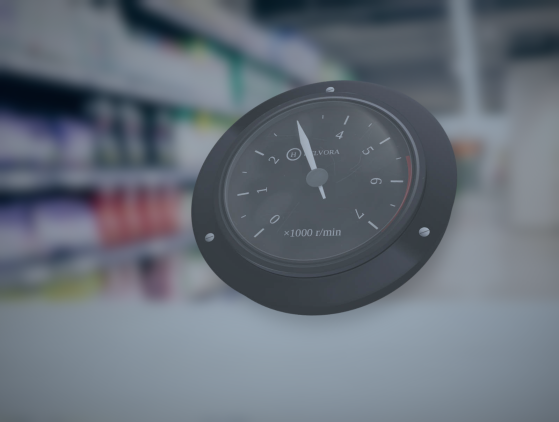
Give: 3000 rpm
